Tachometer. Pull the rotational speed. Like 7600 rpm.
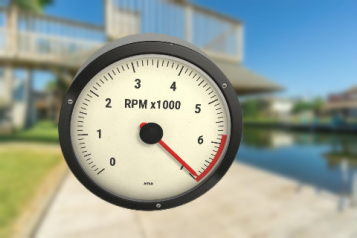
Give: 6900 rpm
